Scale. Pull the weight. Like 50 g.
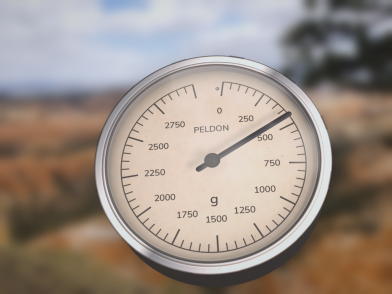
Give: 450 g
